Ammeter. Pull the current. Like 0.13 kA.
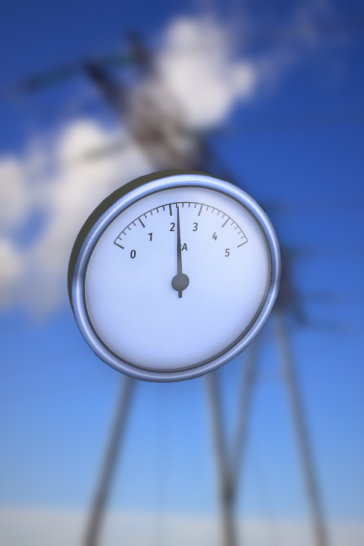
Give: 2.2 kA
